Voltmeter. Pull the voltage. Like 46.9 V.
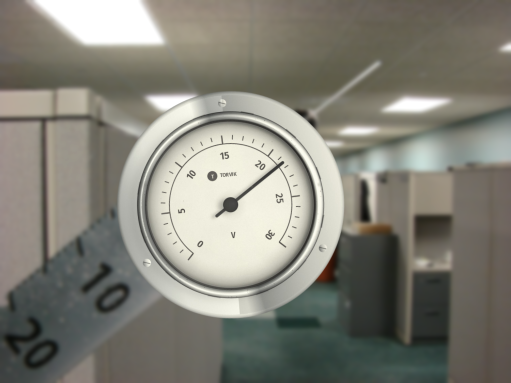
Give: 21.5 V
